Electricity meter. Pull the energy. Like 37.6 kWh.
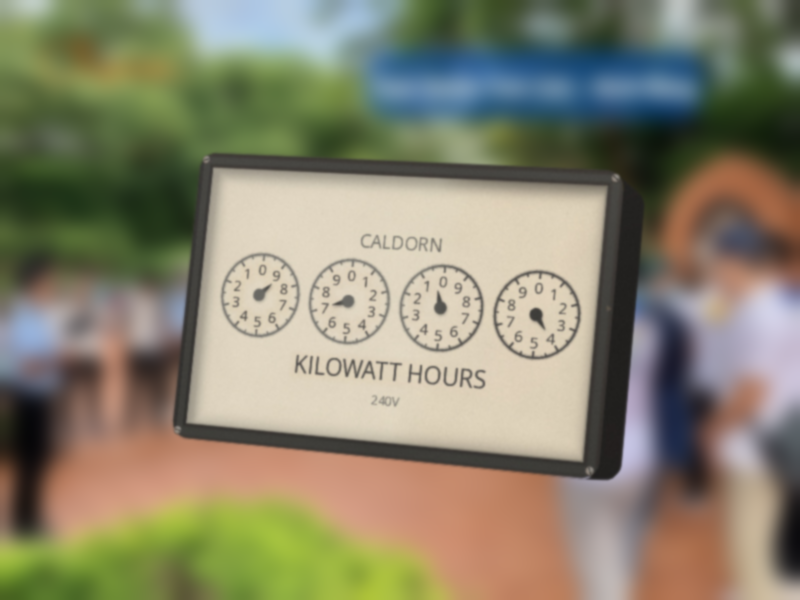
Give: 8704 kWh
